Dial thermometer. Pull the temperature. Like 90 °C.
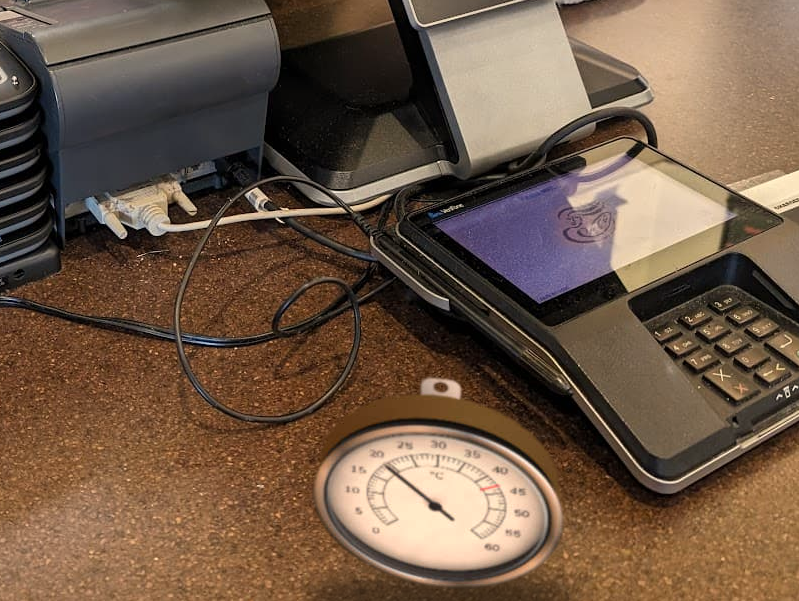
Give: 20 °C
